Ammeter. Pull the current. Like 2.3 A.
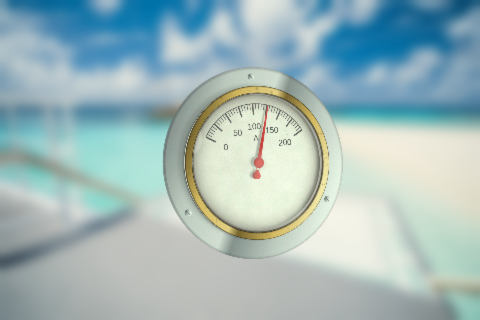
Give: 125 A
